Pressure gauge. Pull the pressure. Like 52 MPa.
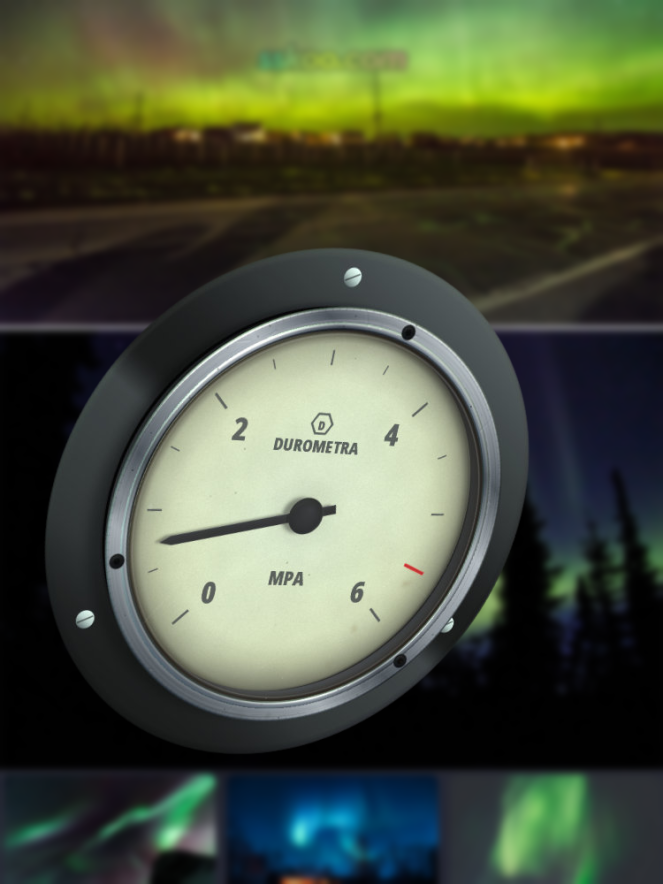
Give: 0.75 MPa
